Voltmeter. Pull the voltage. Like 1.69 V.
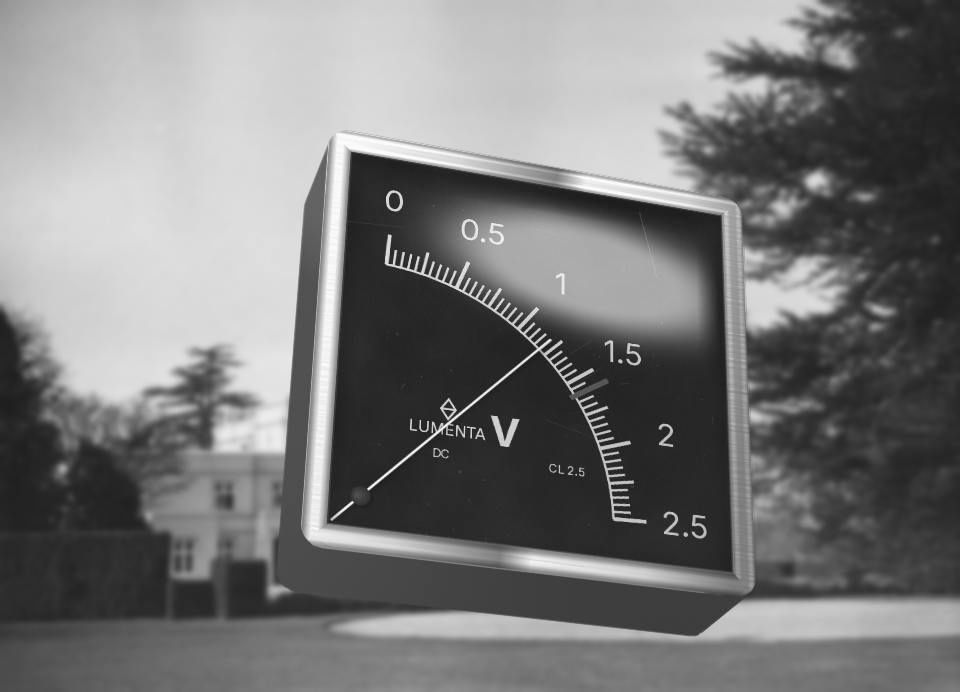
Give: 1.2 V
